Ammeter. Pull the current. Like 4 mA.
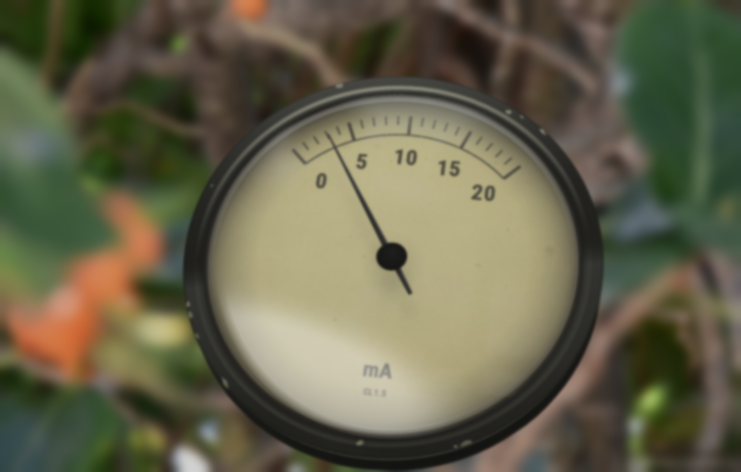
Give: 3 mA
